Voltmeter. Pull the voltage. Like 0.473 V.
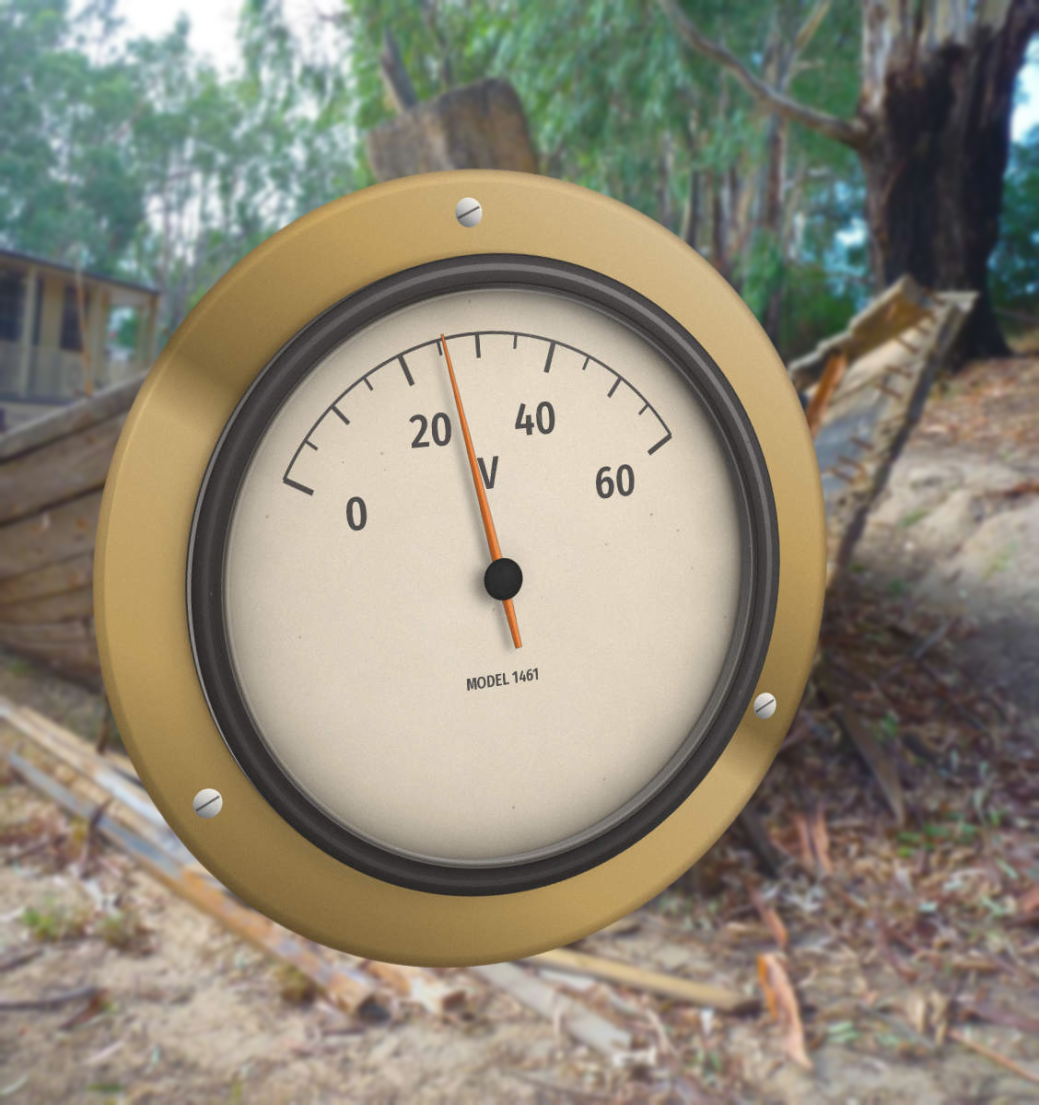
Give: 25 V
